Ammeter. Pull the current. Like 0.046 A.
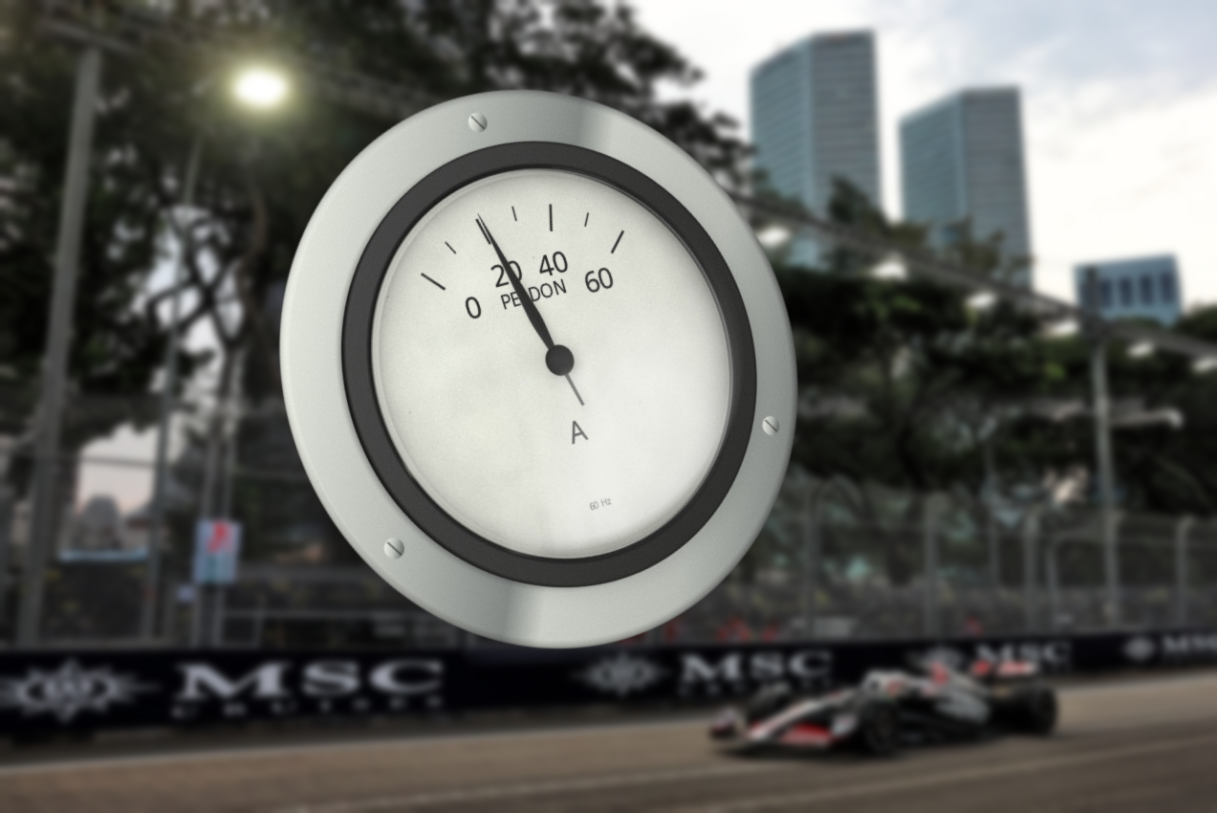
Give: 20 A
